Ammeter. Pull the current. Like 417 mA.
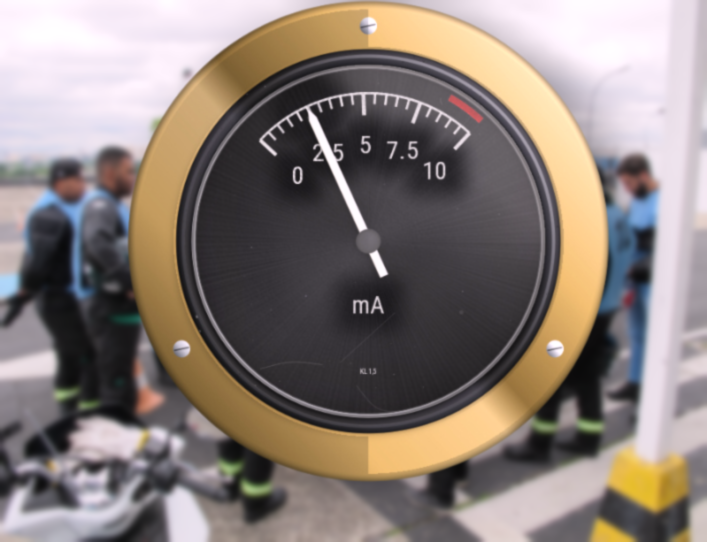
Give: 2.5 mA
